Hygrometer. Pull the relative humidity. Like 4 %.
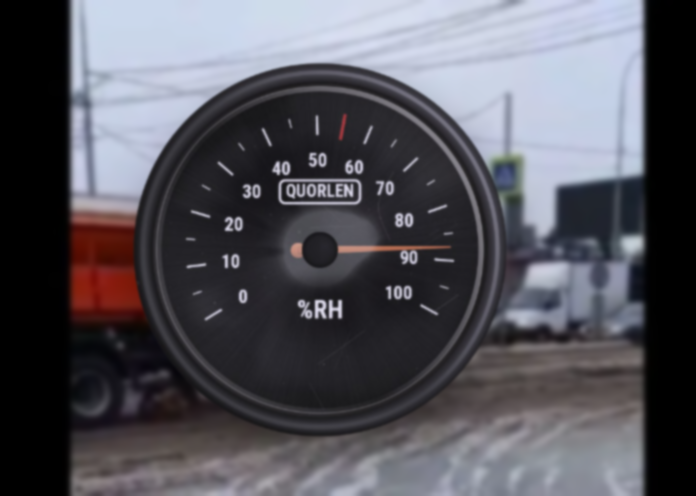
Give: 87.5 %
